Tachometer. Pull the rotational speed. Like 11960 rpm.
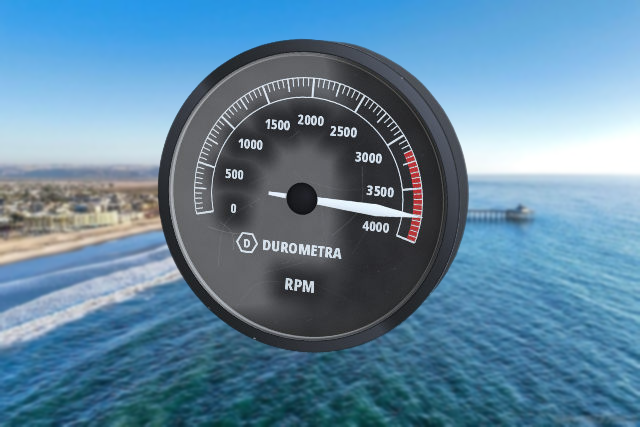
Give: 3750 rpm
